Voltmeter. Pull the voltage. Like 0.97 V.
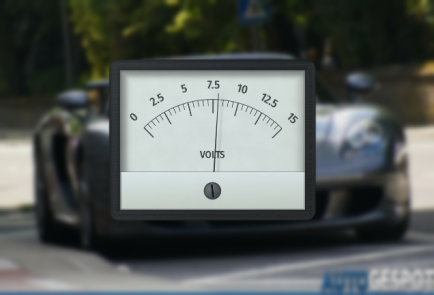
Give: 8 V
